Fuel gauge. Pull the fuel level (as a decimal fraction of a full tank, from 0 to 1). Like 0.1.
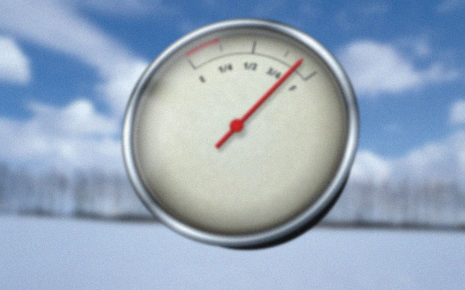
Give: 0.875
